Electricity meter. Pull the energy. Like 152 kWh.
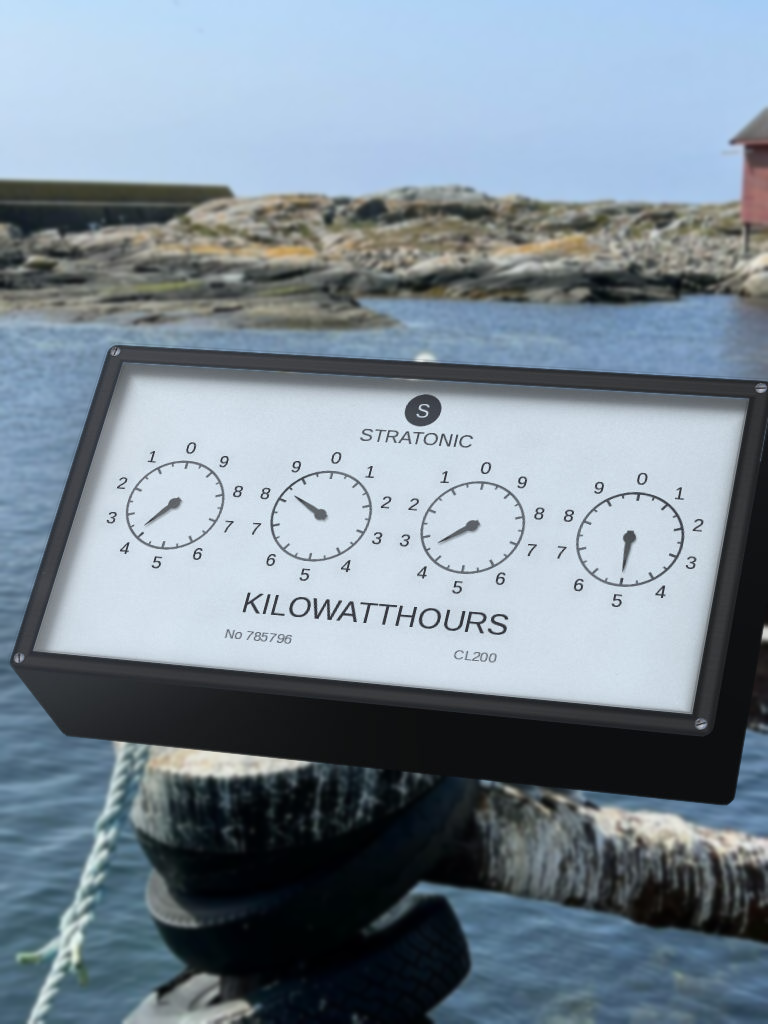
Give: 3835 kWh
